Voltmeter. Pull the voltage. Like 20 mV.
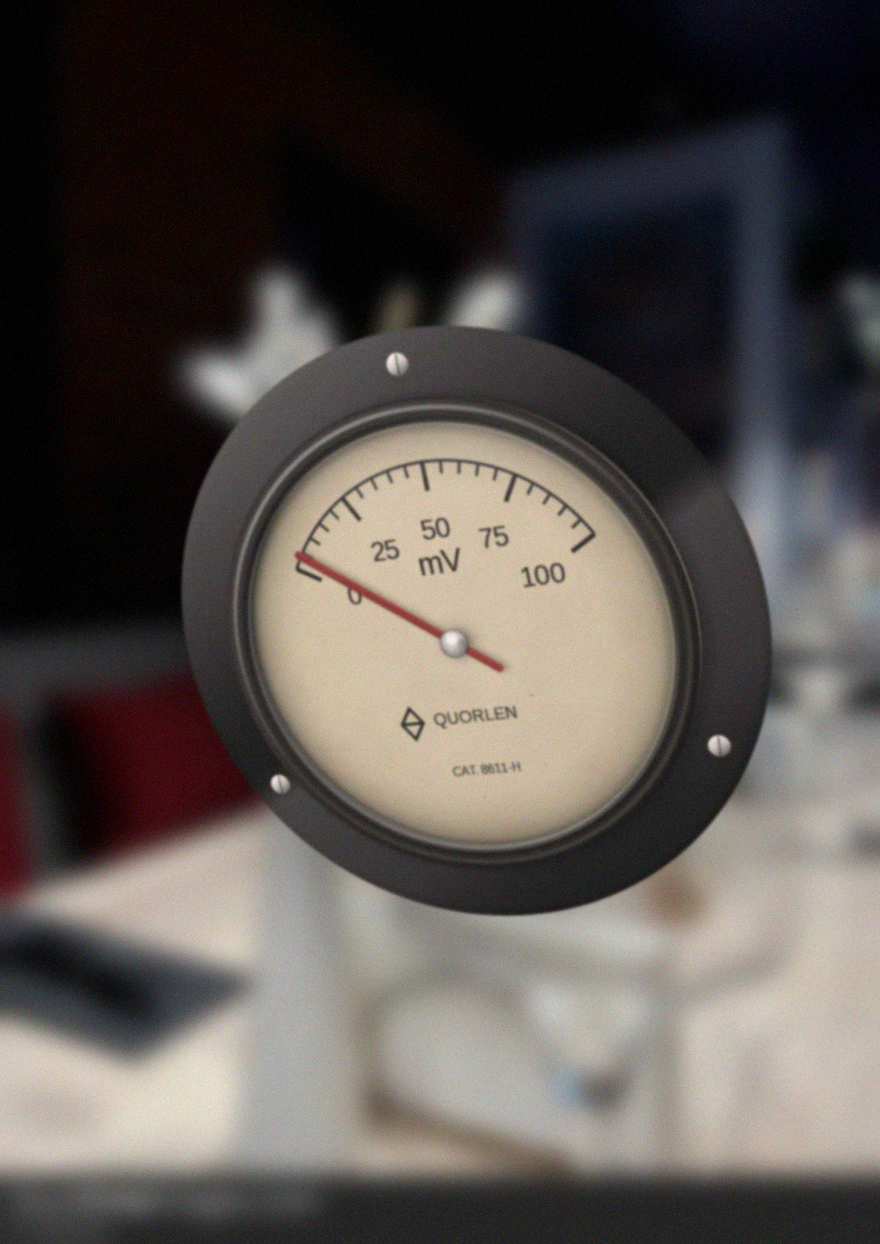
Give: 5 mV
